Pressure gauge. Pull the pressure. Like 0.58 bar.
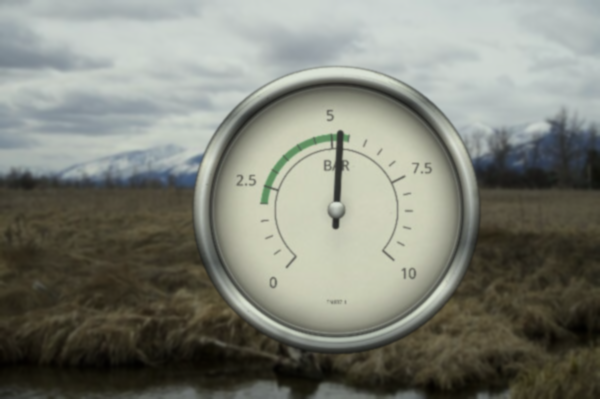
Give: 5.25 bar
